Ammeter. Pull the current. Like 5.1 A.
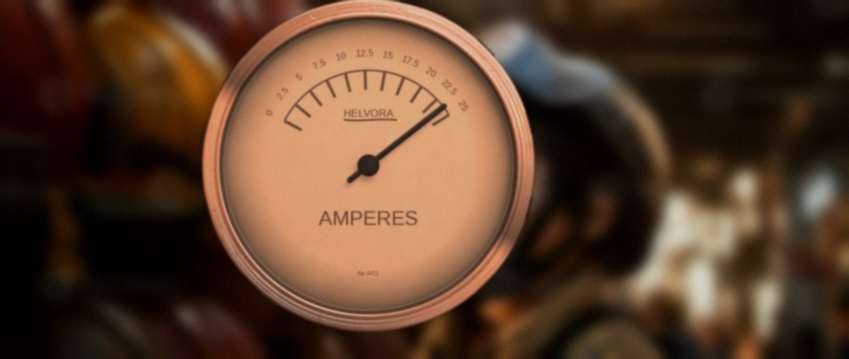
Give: 23.75 A
